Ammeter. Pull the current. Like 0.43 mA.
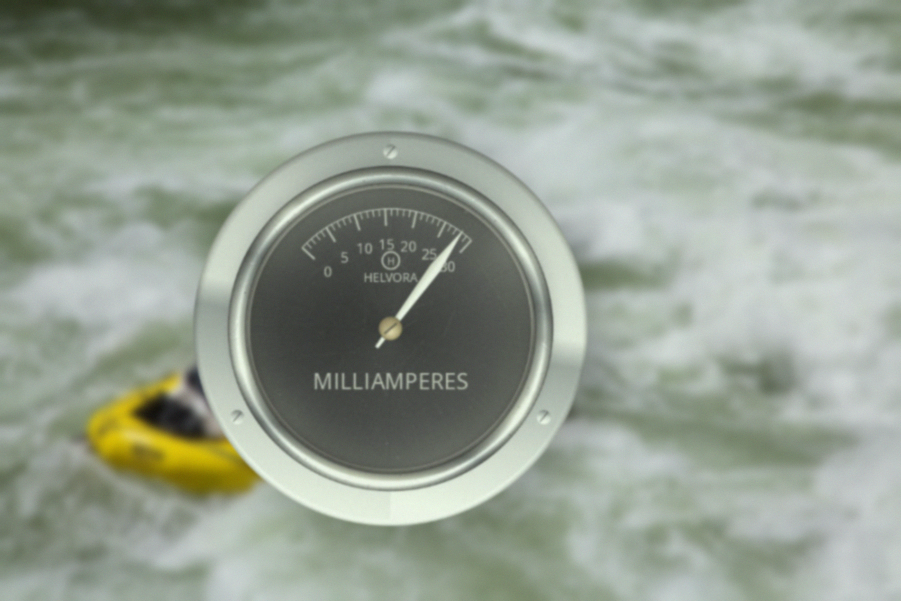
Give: 28 mA
